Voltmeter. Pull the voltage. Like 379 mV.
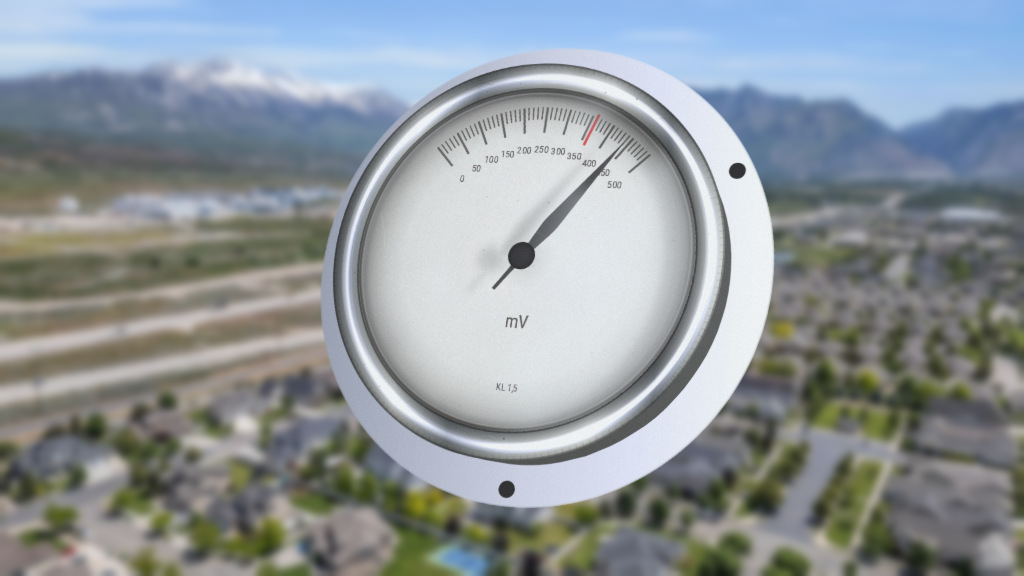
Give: 450 mV
